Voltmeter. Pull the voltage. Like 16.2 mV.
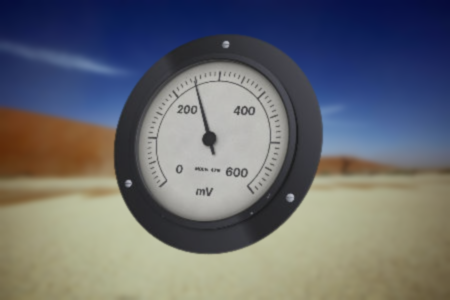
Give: 250 mV
